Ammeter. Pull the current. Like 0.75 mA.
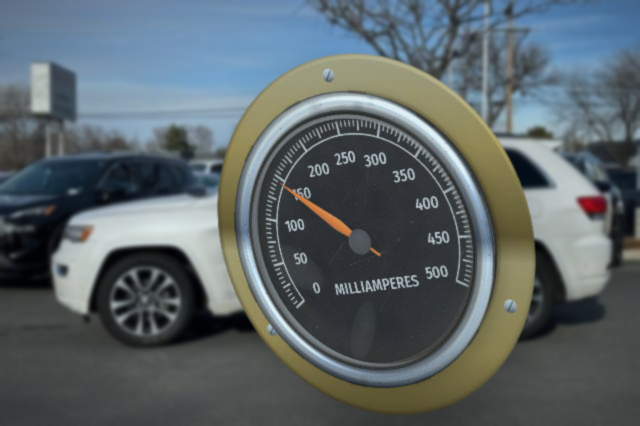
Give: 150 mA
